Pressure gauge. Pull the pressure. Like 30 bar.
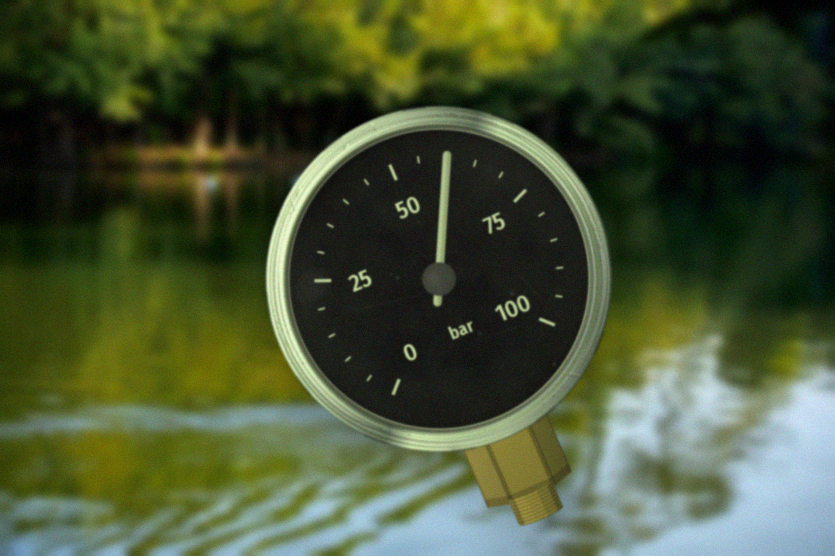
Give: 60 bar
